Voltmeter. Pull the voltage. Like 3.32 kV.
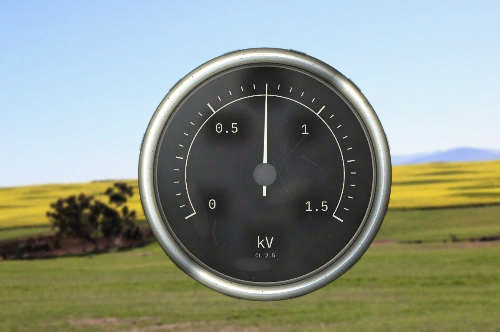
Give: 0.75 kV
